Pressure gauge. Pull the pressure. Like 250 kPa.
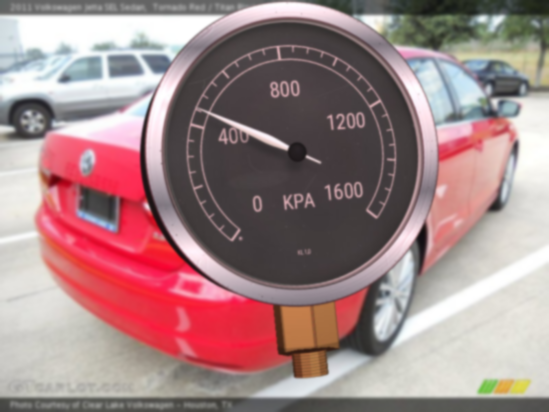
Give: 450 kPa
